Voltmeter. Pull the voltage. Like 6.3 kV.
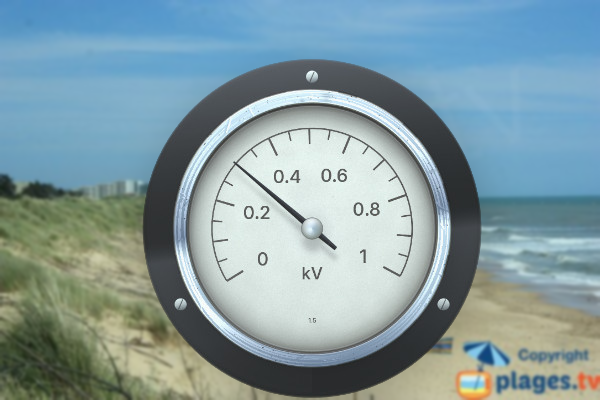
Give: 0.3 kV
